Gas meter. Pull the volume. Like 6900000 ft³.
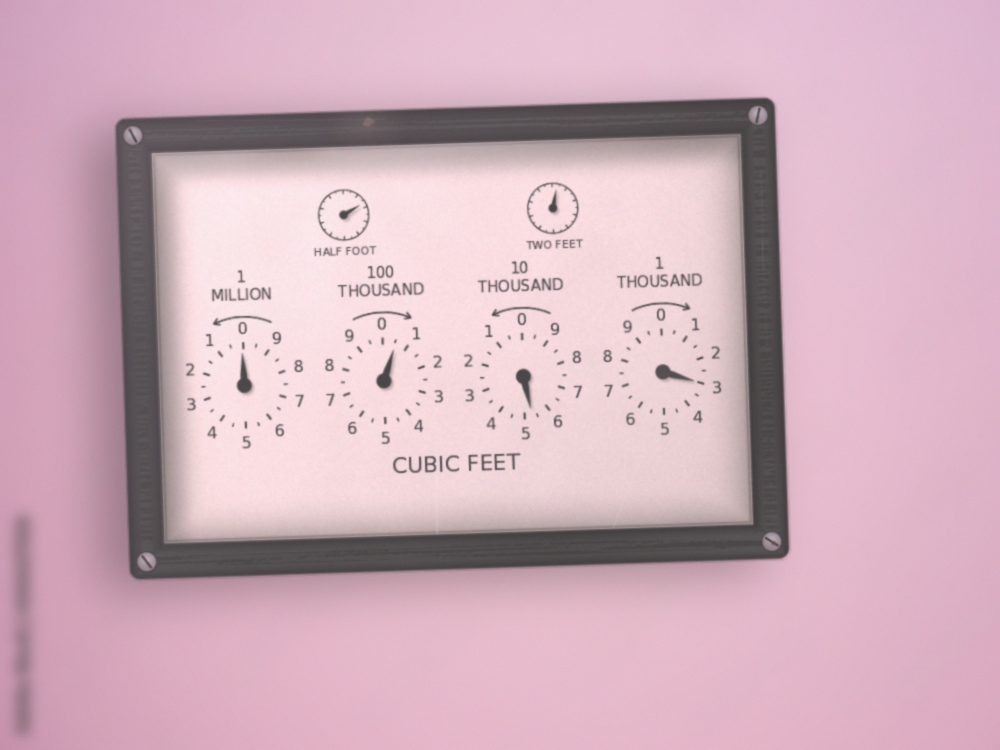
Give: 5300 ft³
